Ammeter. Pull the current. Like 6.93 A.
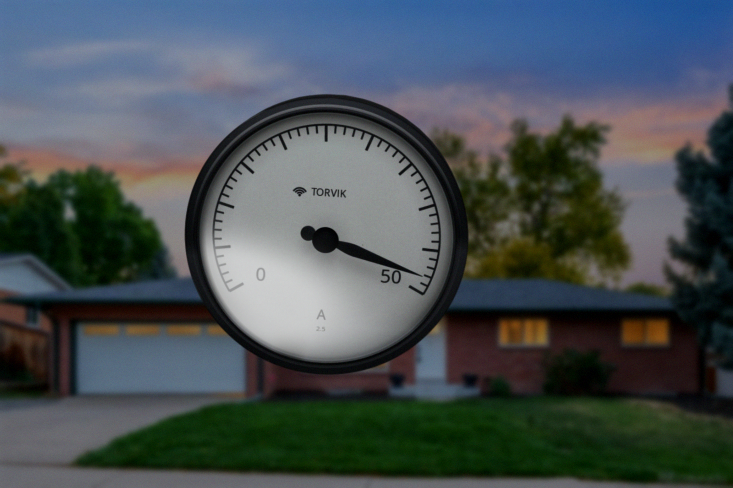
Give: 48 A
